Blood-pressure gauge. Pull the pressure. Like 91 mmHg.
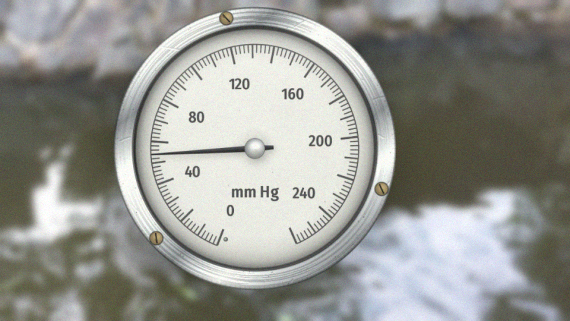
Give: 54 mmHg
